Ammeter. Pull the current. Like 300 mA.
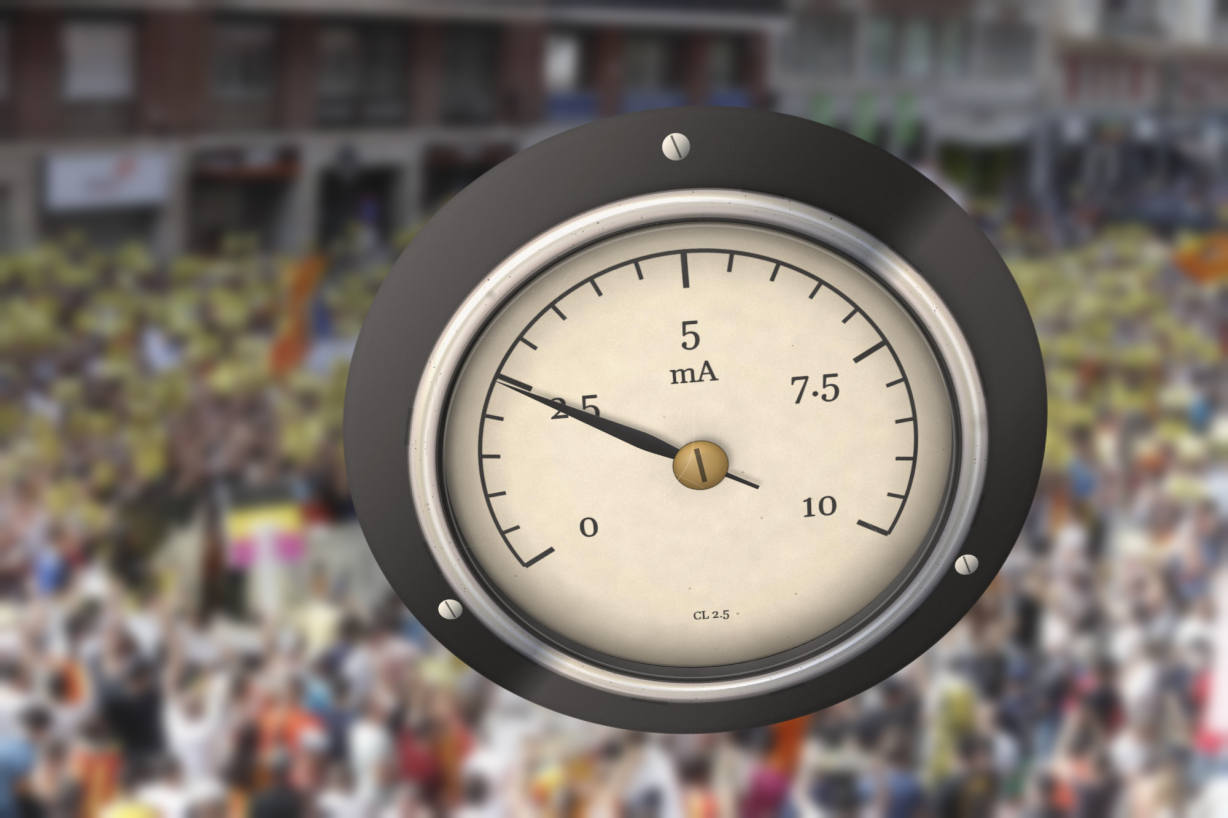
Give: 2.5 mA
